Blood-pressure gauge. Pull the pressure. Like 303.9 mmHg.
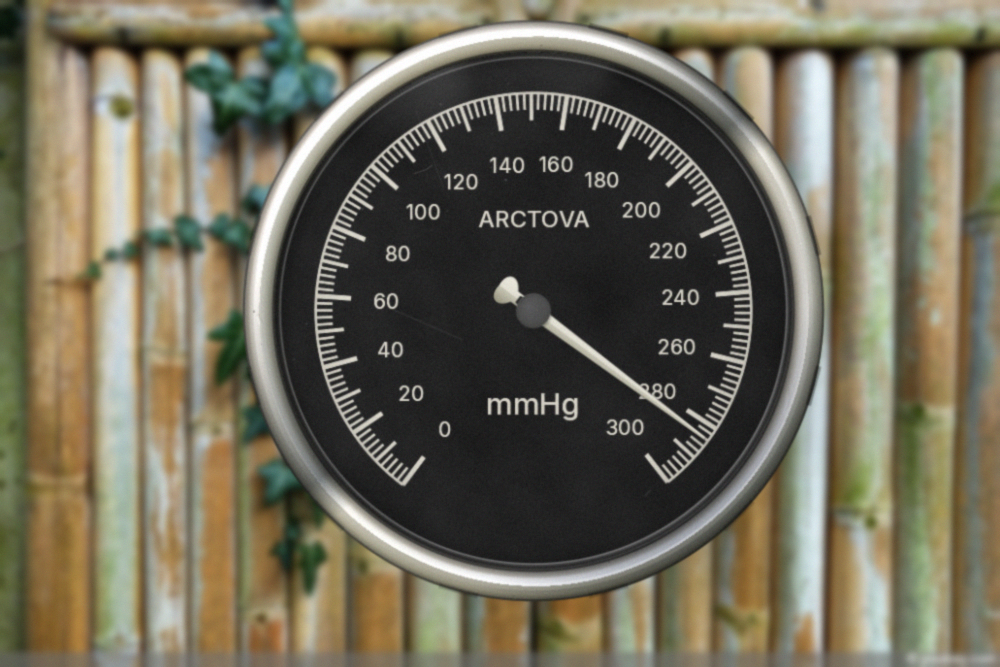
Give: 284 mmHg
